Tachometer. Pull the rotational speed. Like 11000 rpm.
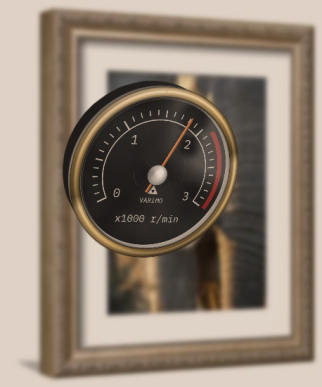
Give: 1800 rpm
